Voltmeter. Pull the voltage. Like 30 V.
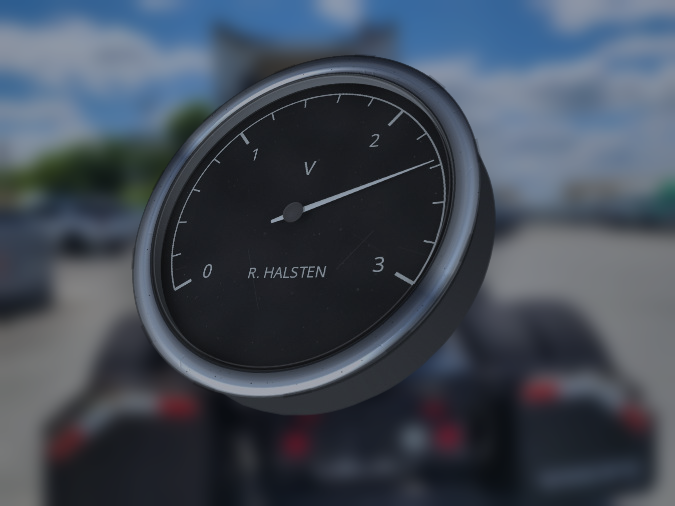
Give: 2.4 V
